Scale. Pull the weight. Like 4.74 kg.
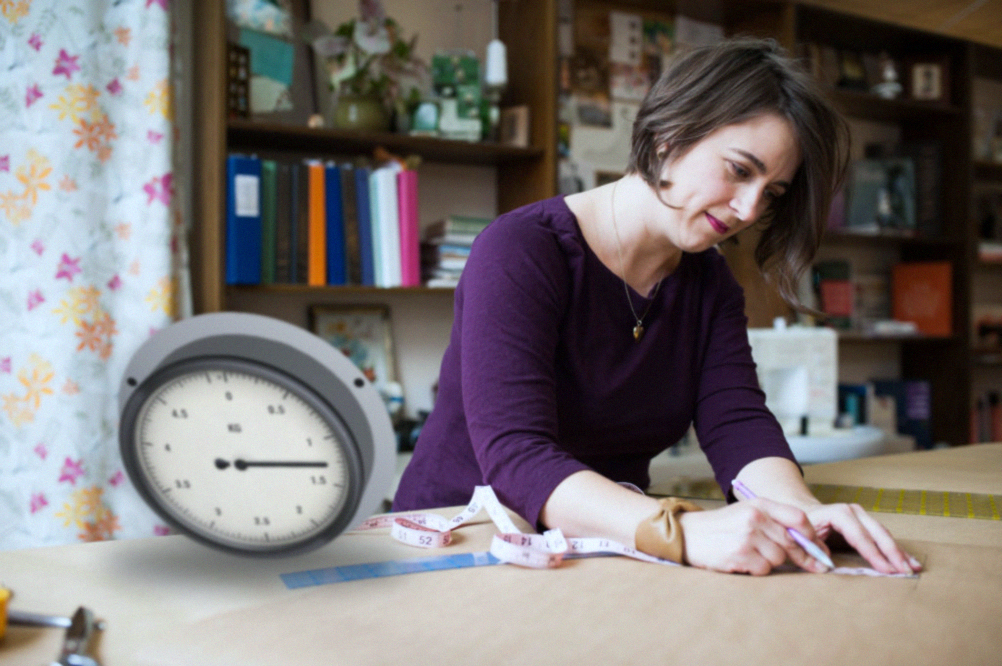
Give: 1.25 kg
